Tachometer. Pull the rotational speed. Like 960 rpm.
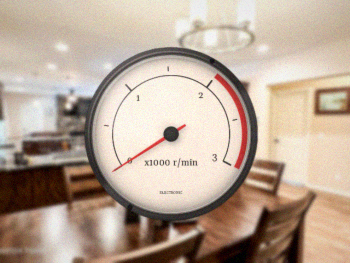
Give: 0 rpm
